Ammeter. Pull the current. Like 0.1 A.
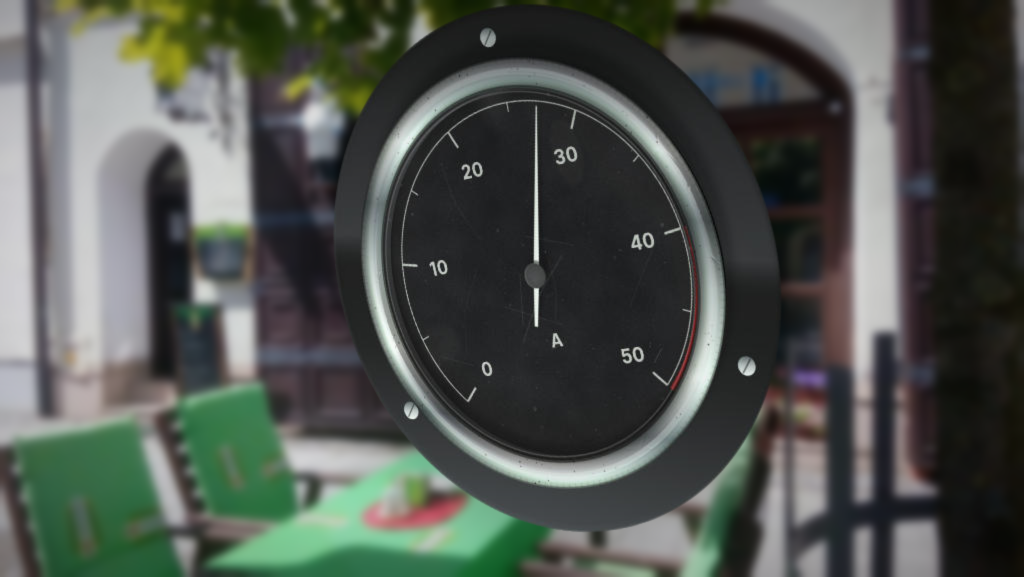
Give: 27.5 A
